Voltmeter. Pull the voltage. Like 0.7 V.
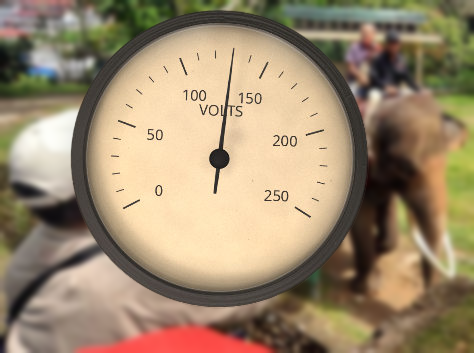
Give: 130 V
